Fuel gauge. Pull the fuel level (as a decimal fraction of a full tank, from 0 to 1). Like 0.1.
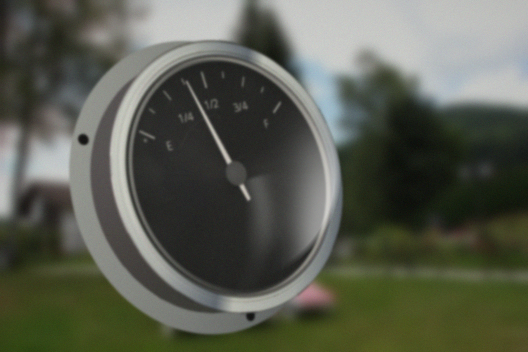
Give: 0.375
